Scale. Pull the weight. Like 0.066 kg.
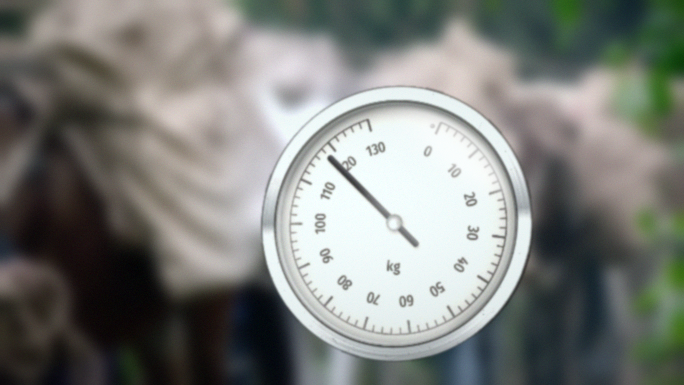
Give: 118 kg
